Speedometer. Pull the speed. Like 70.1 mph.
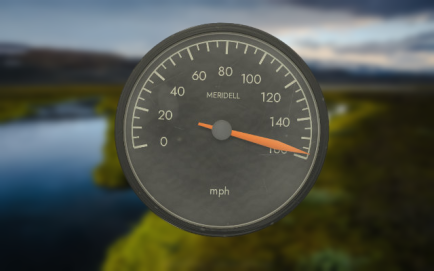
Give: 157.5 mph
